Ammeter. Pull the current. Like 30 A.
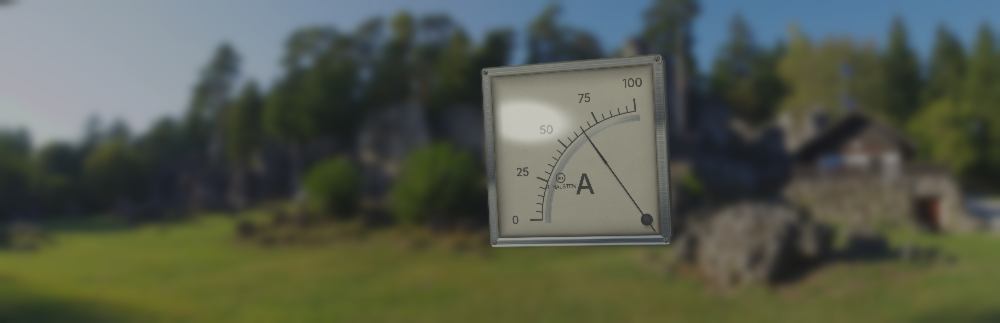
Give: 65 A
